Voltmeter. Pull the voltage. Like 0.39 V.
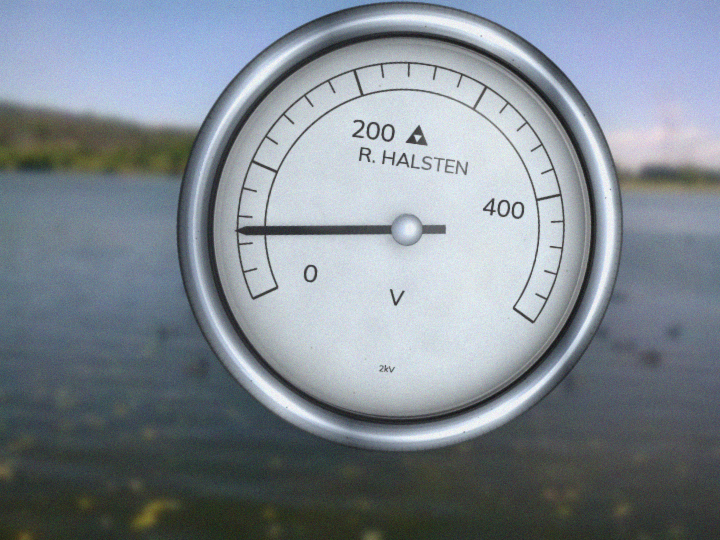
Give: 50 V
